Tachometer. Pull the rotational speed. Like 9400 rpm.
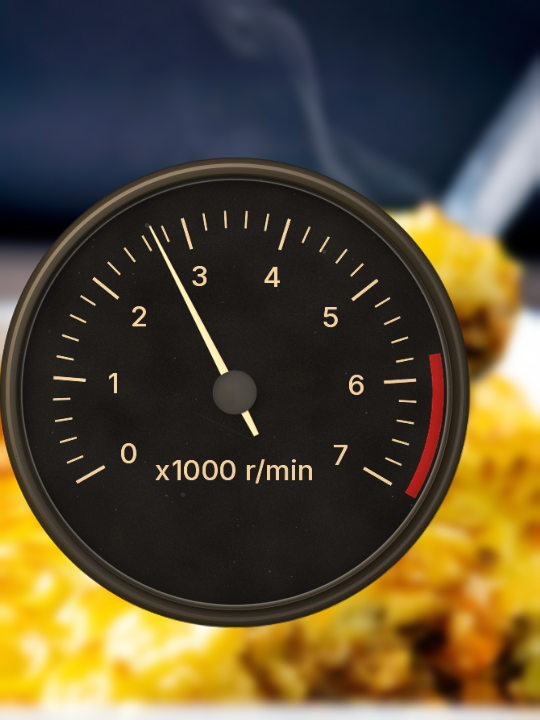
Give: 2700 rpm
